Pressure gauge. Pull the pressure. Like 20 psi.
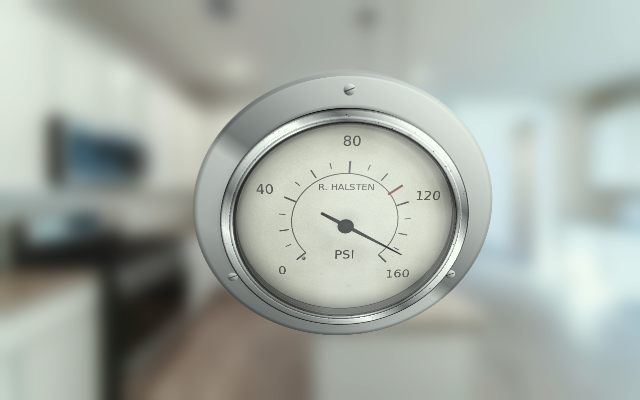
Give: 150 psi
